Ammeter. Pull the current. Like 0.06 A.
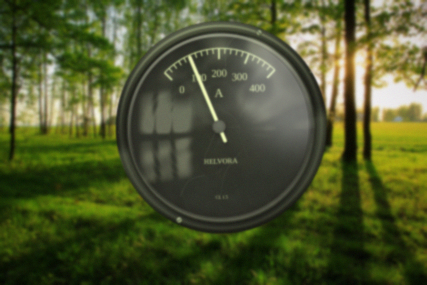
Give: 100 A
